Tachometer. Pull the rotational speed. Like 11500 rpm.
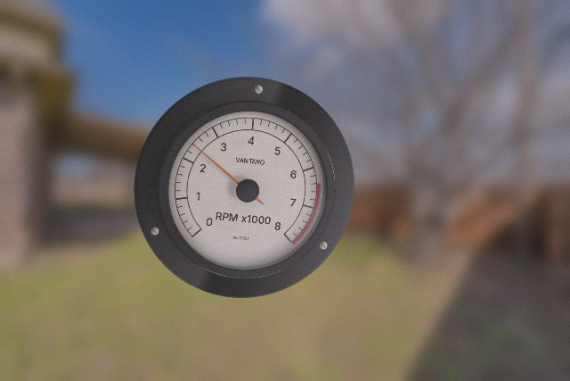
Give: 2400 rpm
